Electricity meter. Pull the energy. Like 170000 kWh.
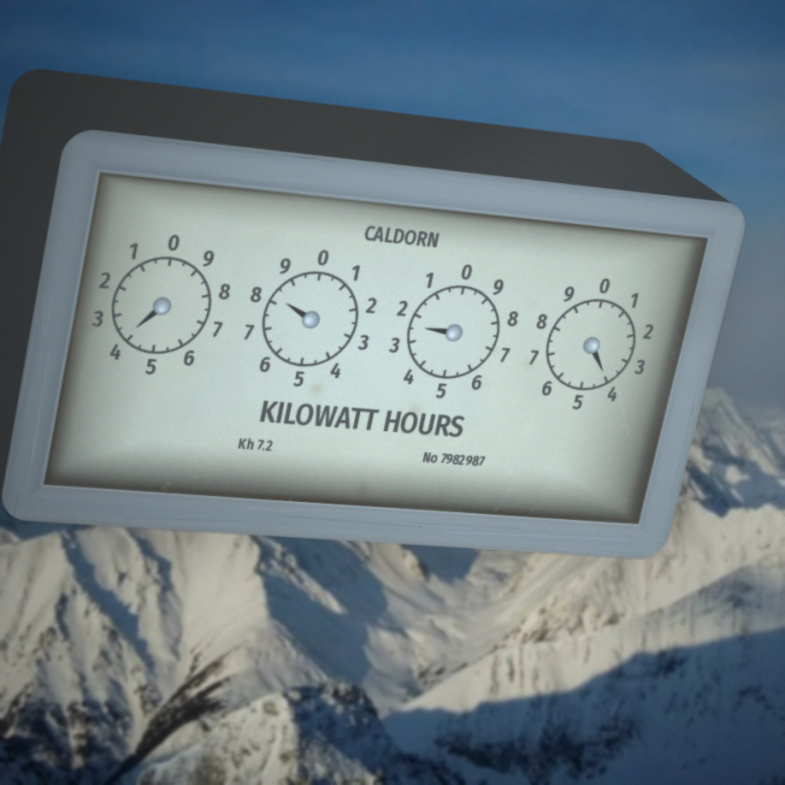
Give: 3824 kWh
